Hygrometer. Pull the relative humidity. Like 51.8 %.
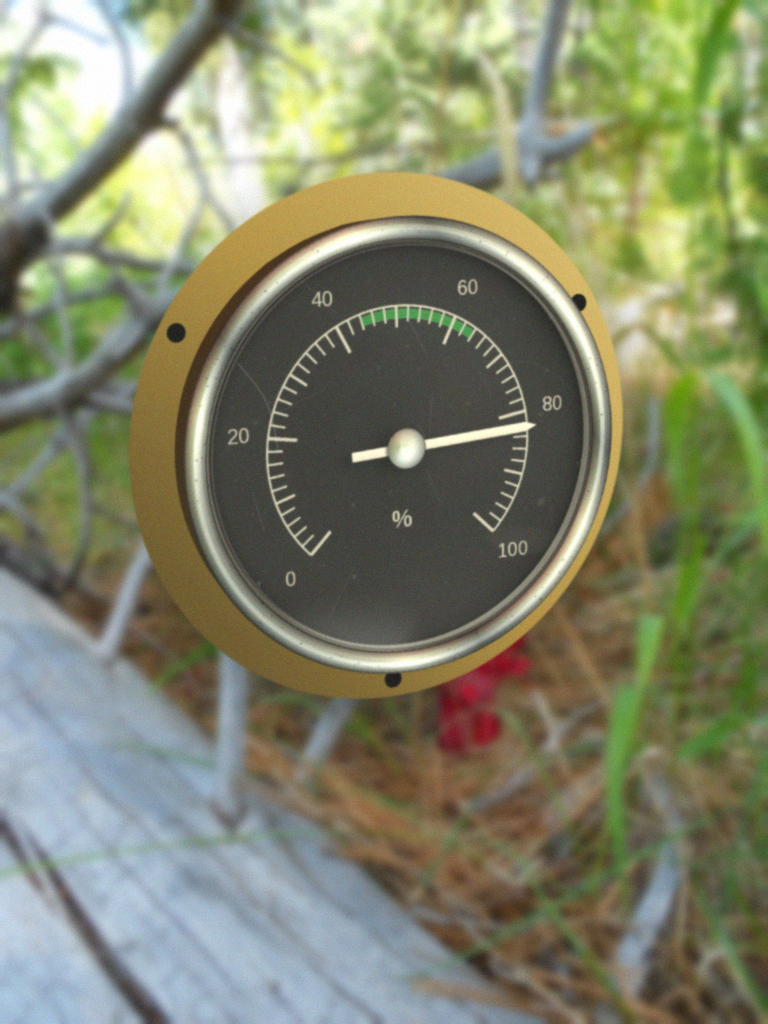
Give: 82 %
